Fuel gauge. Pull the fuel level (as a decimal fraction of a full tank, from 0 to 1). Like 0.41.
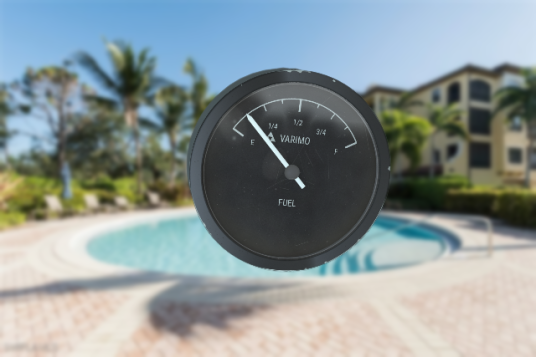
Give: 0.125
